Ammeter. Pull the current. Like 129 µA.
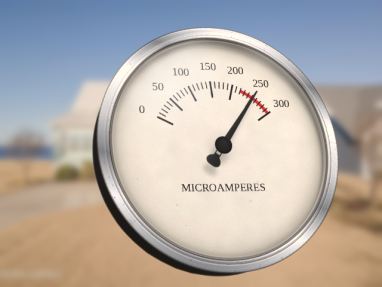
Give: 250 µA
